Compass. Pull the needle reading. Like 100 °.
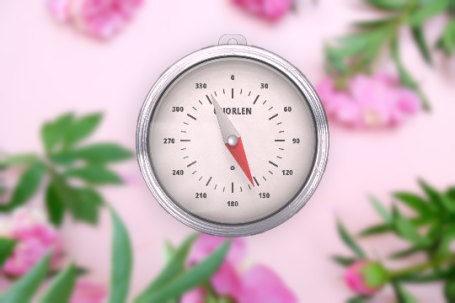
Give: 155 °
